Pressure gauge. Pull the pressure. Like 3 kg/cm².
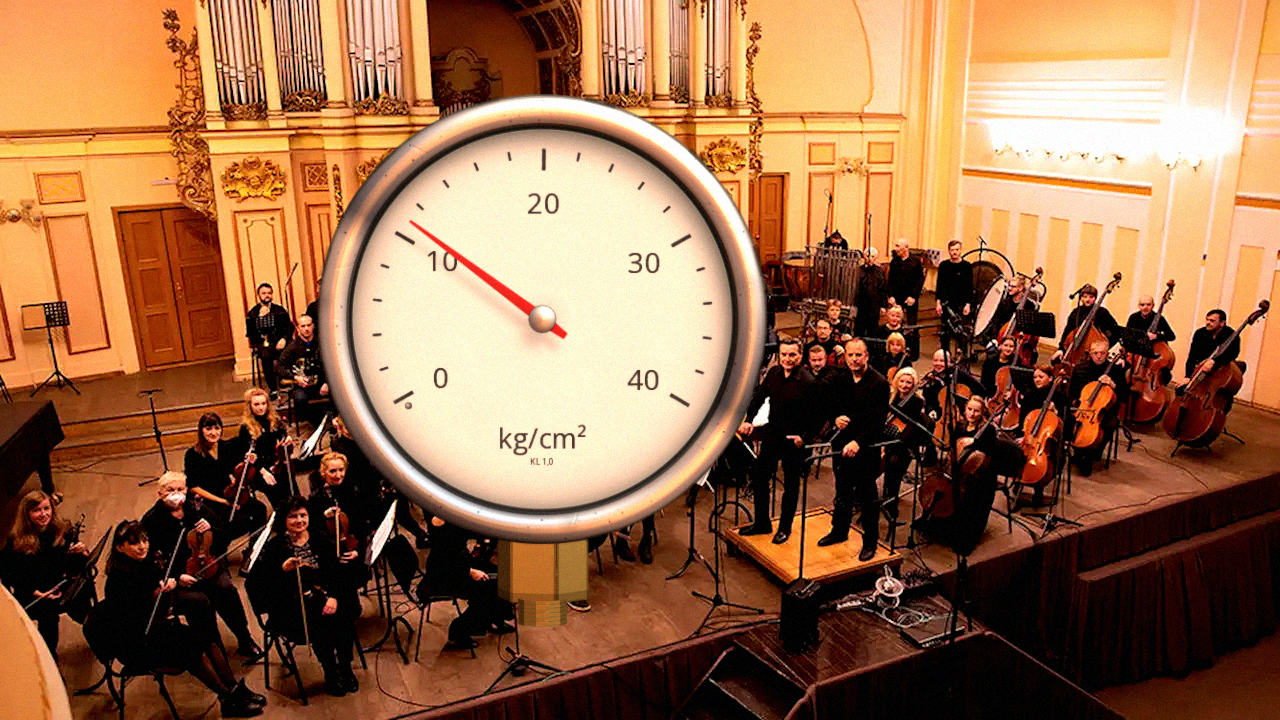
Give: 11 kg/cm²
